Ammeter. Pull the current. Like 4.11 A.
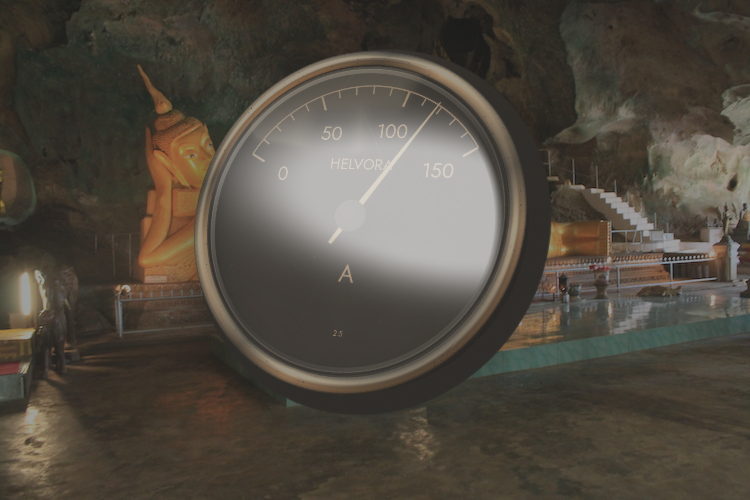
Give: 120 A
